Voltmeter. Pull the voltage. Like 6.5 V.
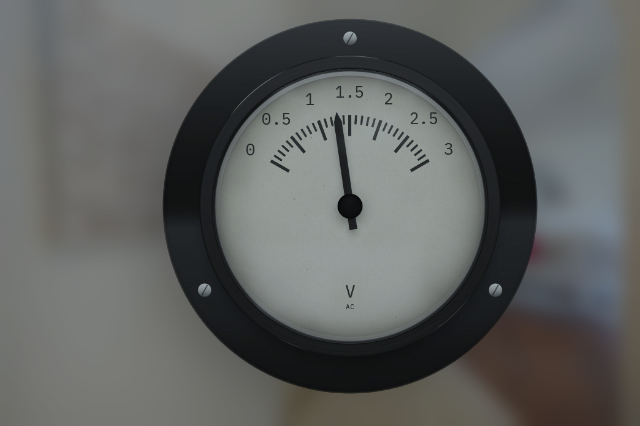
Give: 1.3 V
